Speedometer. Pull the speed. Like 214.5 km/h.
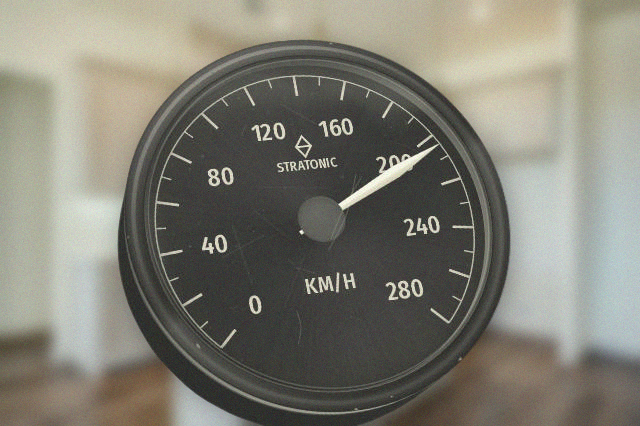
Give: 205 km/h
